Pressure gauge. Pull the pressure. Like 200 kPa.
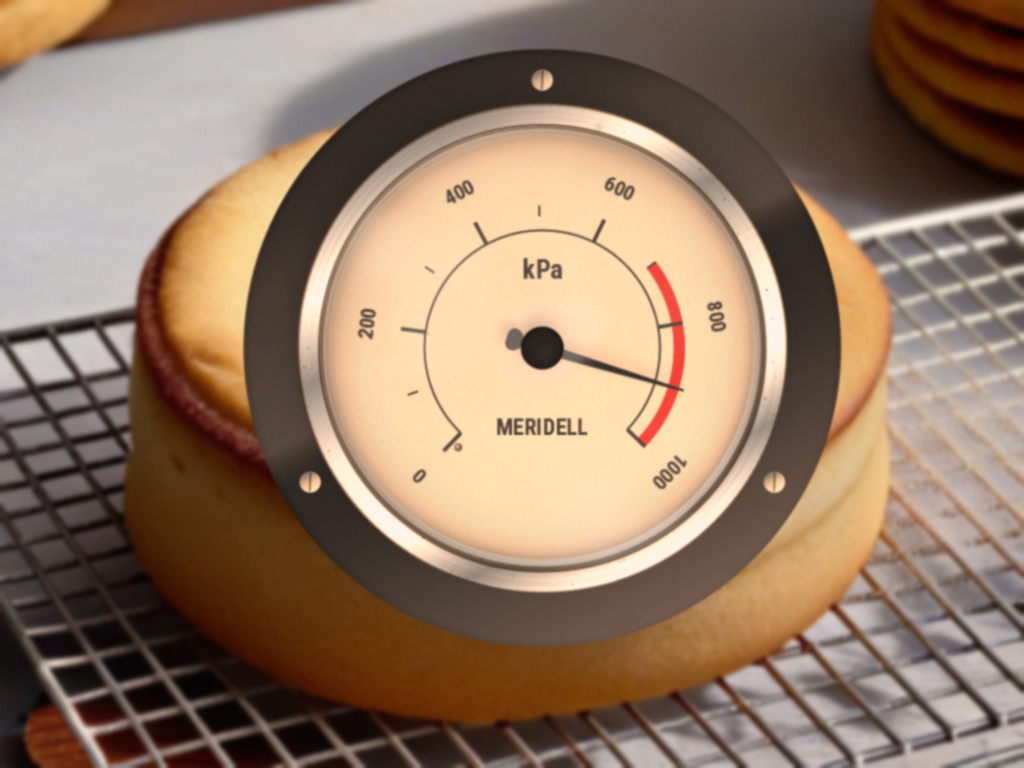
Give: 900 kPa
